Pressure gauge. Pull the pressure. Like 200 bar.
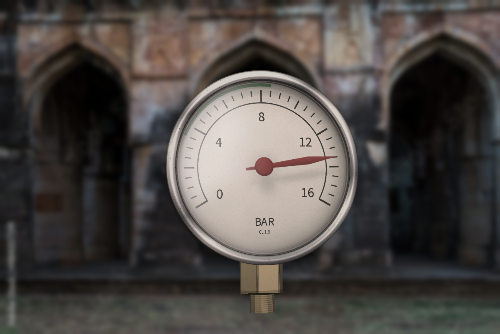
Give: 13.5 bar
